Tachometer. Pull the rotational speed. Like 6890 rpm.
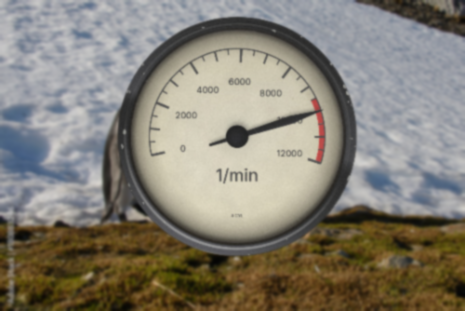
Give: 10000 rpm
